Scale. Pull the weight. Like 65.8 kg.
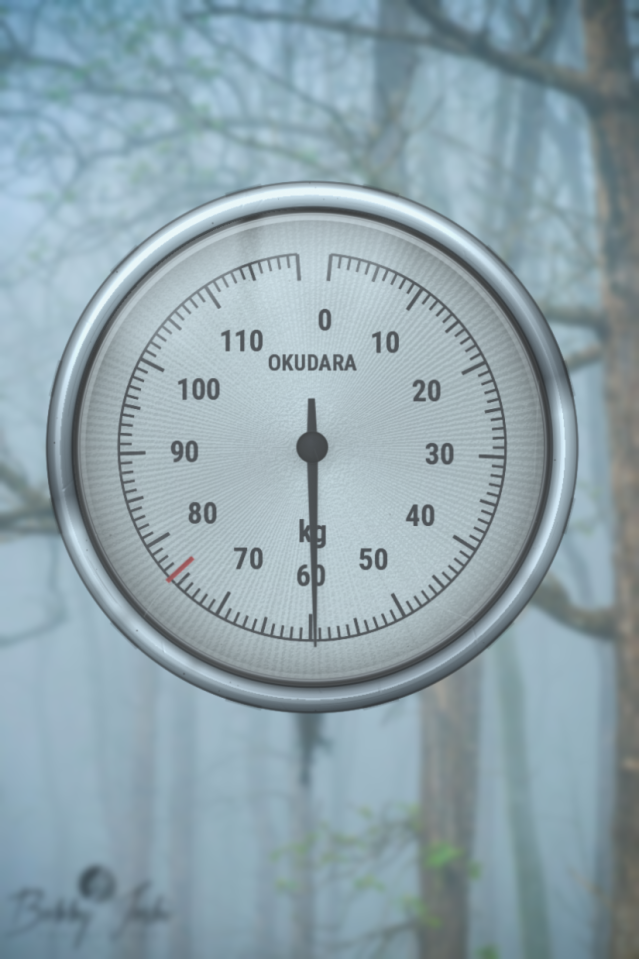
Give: 59.5 kg
